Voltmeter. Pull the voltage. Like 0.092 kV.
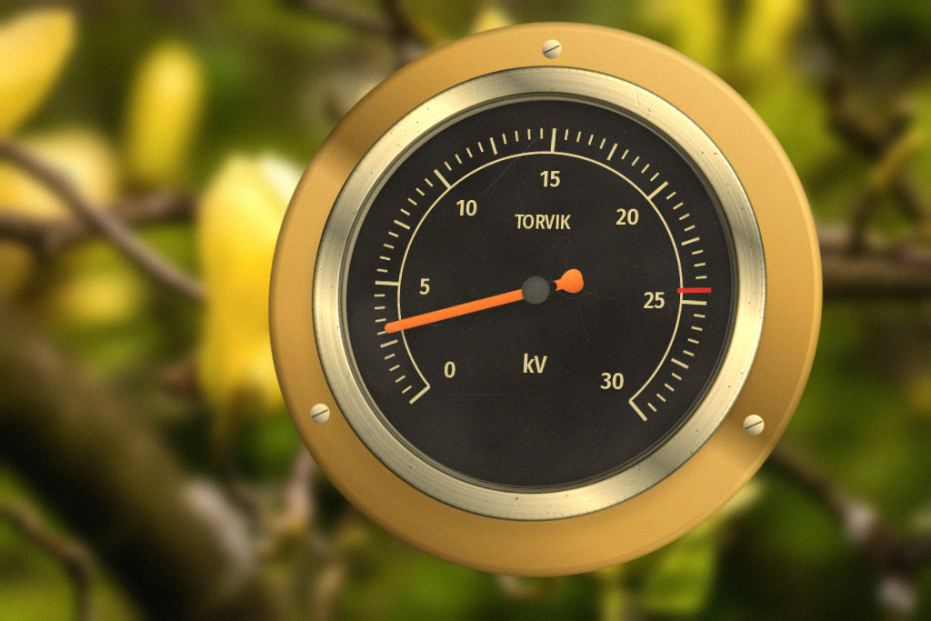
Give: 3 kV
